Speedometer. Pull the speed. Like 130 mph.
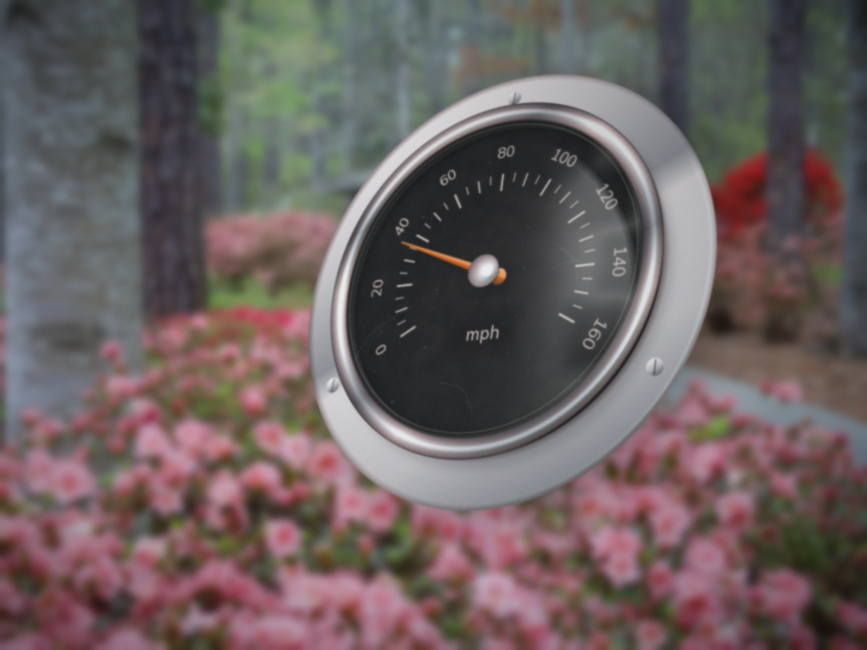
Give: 35 mph
